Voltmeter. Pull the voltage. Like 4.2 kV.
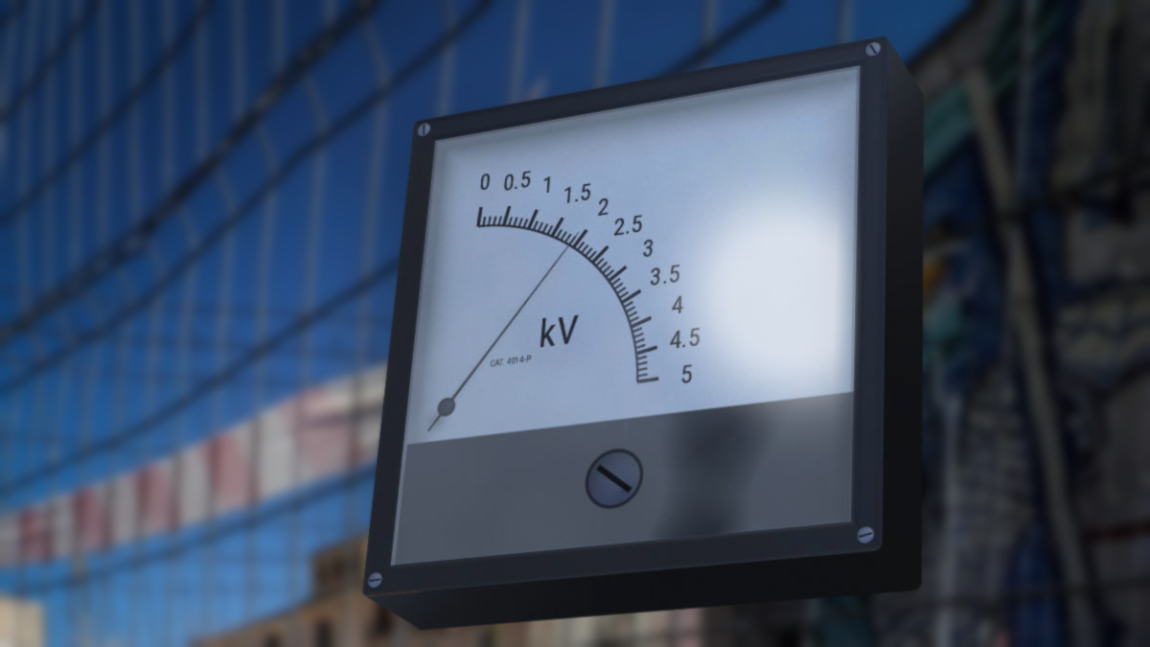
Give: 2 kV
